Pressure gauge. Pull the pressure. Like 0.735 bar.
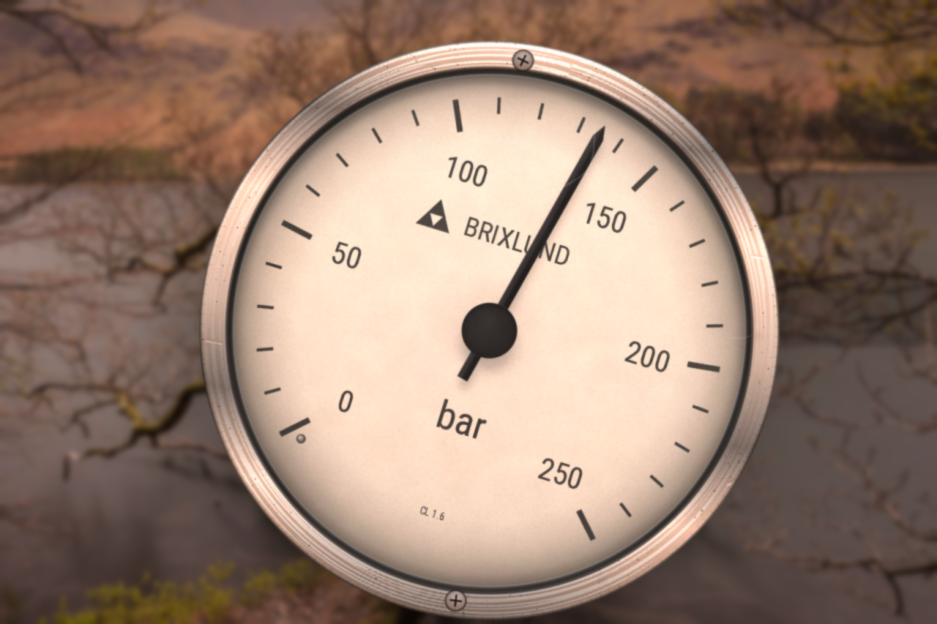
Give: 135 bar
